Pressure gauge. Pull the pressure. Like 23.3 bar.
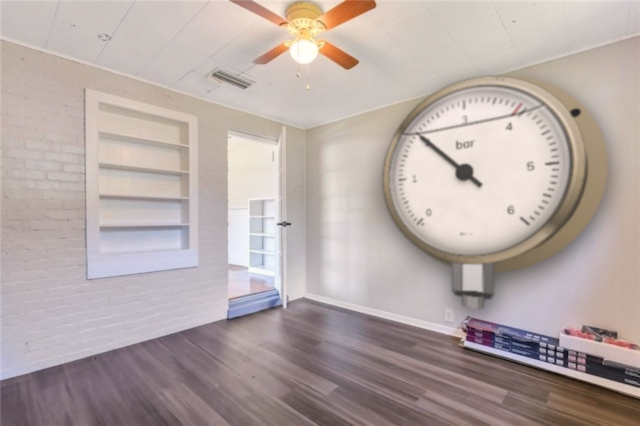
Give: 2 bar
